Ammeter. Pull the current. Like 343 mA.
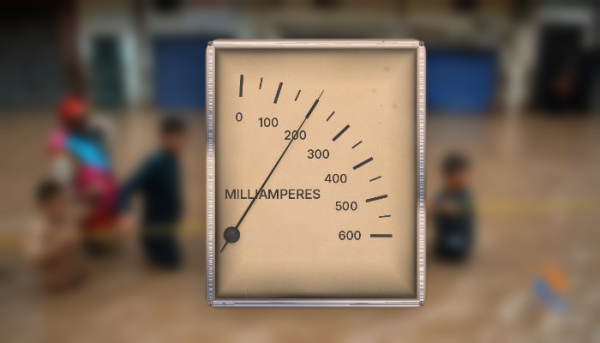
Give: 200 mA
